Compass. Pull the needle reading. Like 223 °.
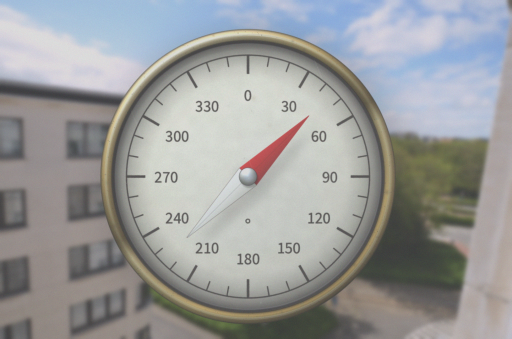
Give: 45 °
